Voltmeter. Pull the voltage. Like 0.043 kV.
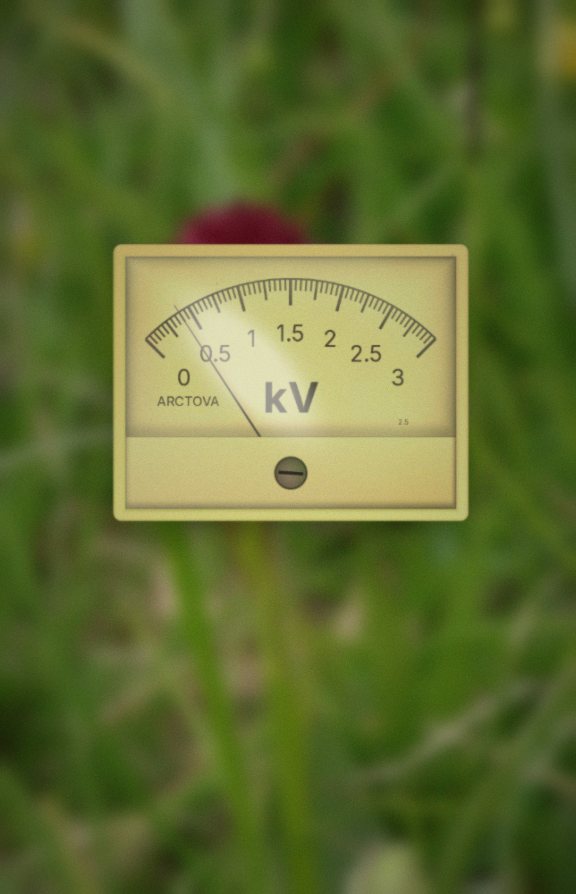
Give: 0.4 kV
